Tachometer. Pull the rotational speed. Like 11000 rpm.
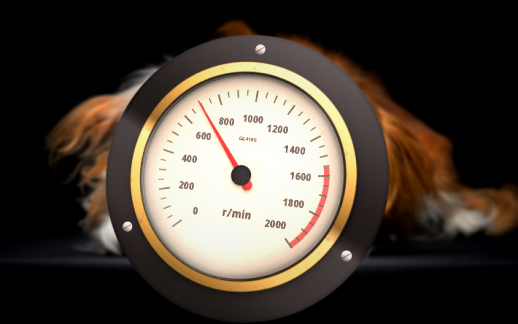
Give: 700 rpm
